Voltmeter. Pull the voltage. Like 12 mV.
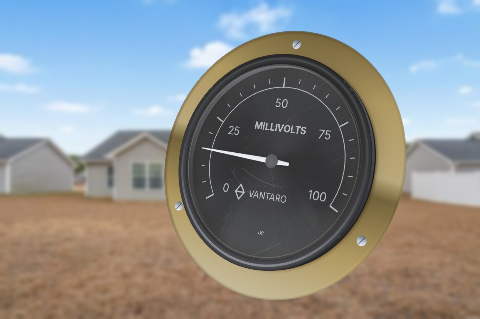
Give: 15 mV
